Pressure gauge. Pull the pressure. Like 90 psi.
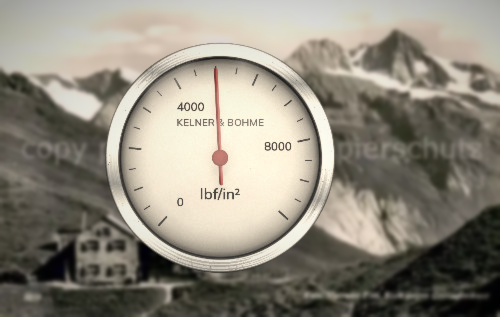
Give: 5000 psi
